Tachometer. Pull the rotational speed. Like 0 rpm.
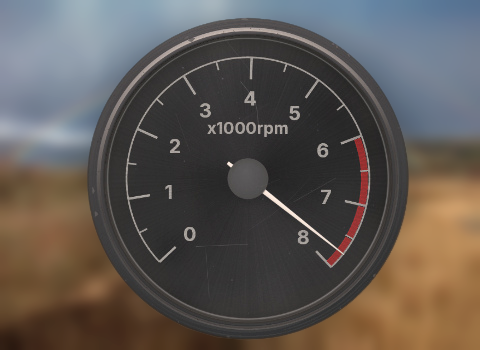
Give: 7750 rpm
